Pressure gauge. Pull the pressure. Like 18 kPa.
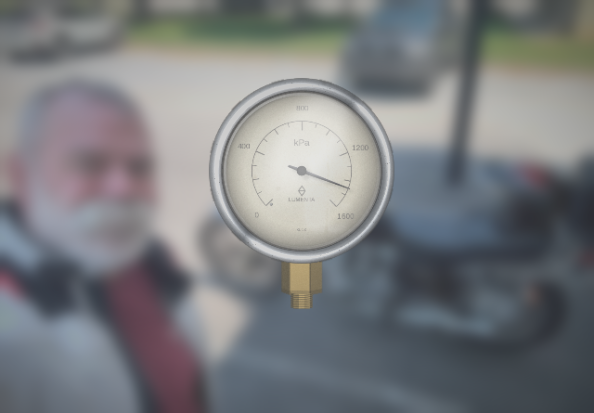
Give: 1450 kPa
